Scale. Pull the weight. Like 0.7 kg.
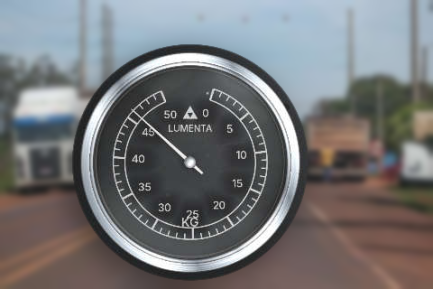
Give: 46 kg
